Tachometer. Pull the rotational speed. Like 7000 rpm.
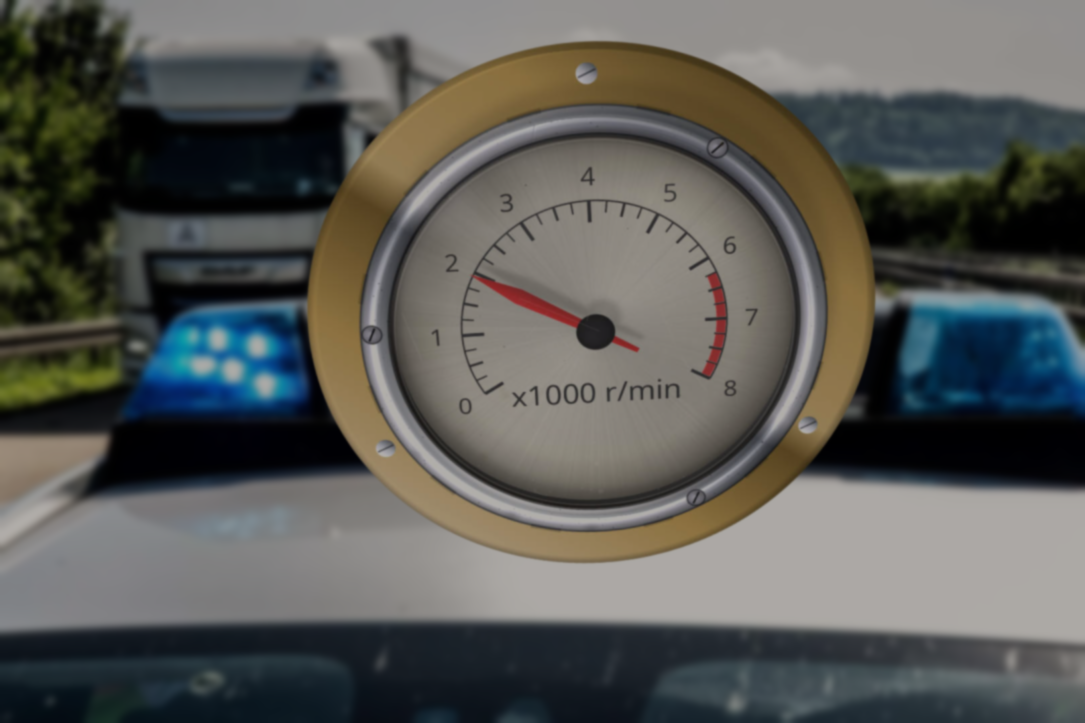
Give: 2000 rpm
